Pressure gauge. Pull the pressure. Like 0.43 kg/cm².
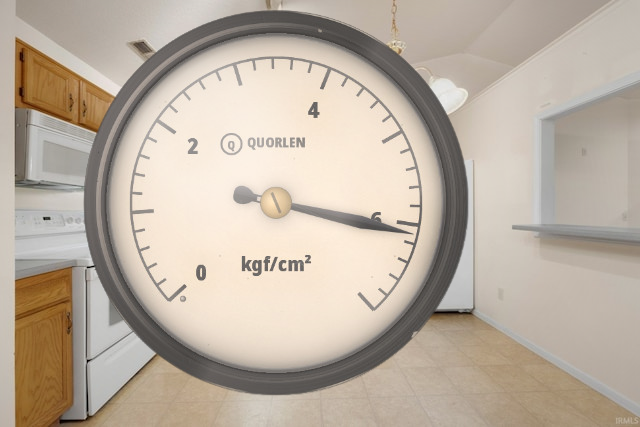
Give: 6.1 kg/cm²
